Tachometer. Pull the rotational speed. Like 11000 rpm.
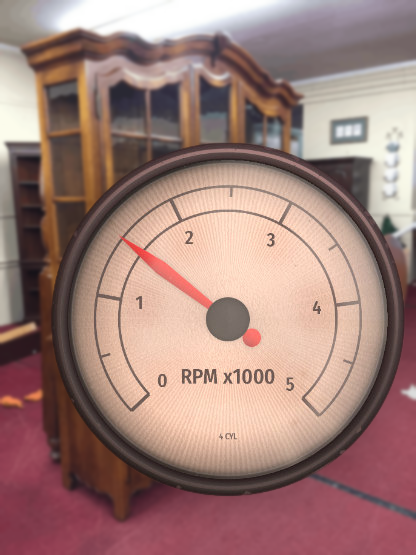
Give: 1500 rpm
